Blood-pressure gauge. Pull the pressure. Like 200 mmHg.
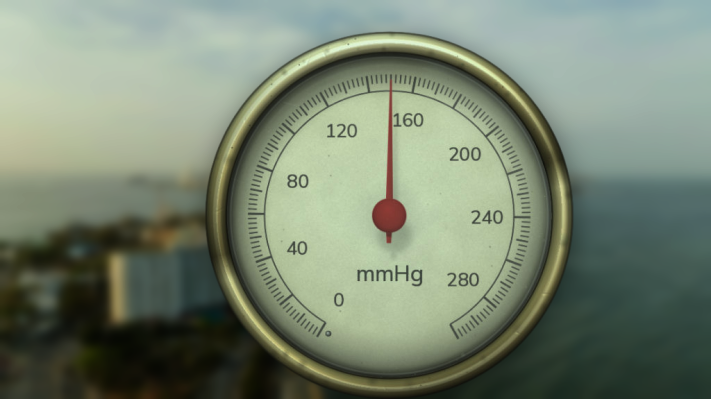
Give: 150 mmHg
